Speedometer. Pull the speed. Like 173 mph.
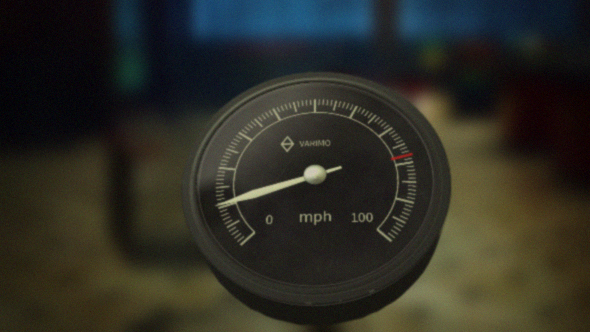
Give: 10 mph
